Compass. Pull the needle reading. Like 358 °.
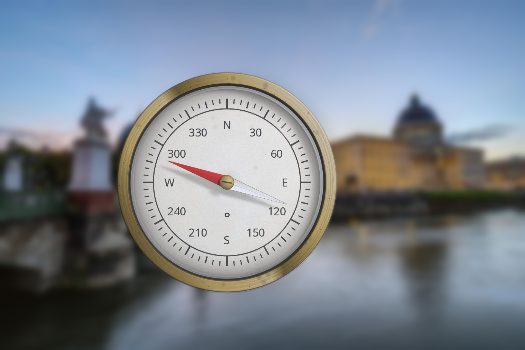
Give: 290 °
